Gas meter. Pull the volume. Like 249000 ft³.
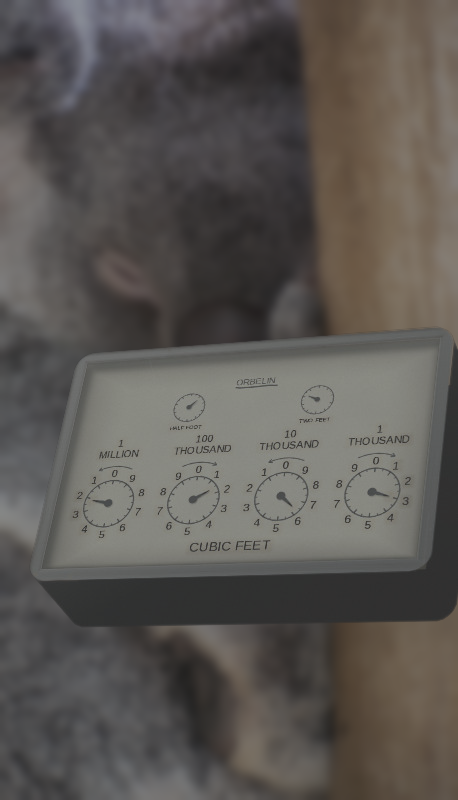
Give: 216300 ft³
